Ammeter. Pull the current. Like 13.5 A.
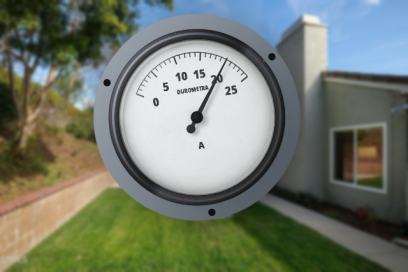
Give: 20 A
